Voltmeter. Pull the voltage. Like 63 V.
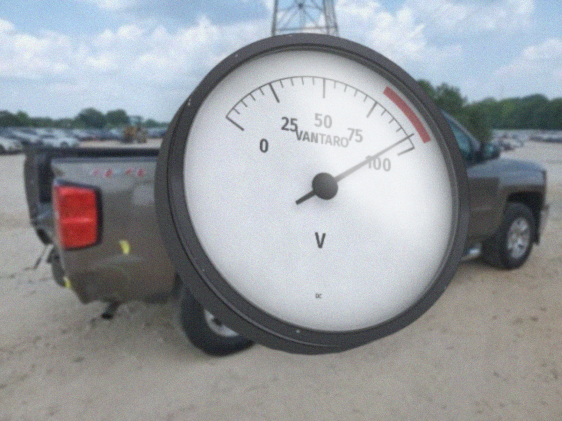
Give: 95 V
